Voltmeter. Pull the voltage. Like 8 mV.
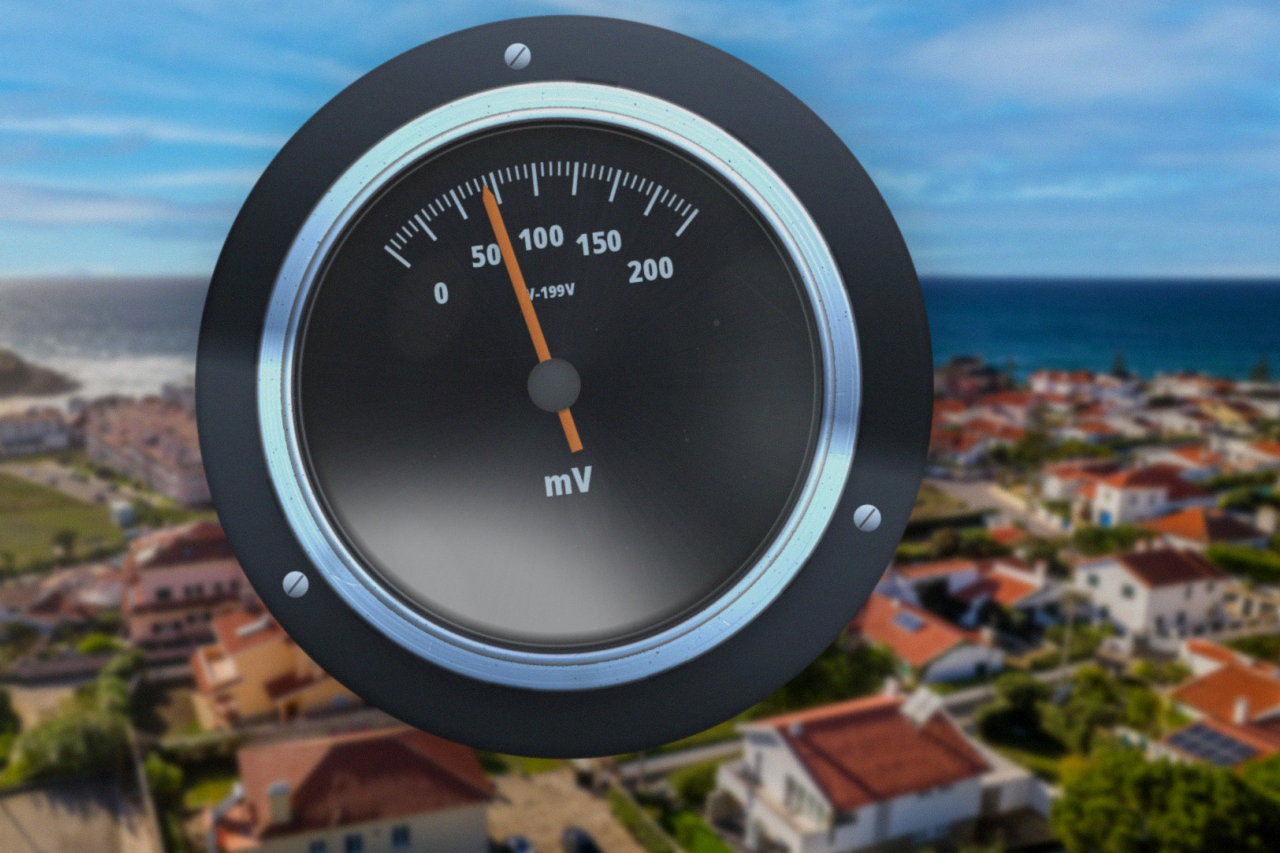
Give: 70 mV
